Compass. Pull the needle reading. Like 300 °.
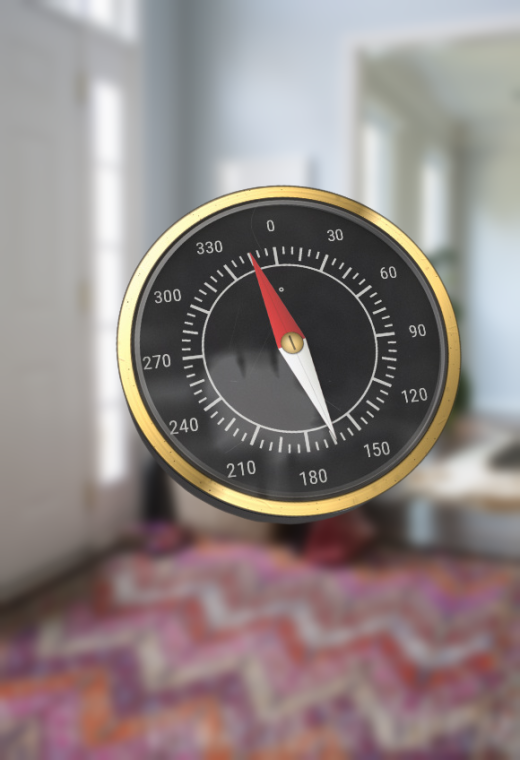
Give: 345 °
